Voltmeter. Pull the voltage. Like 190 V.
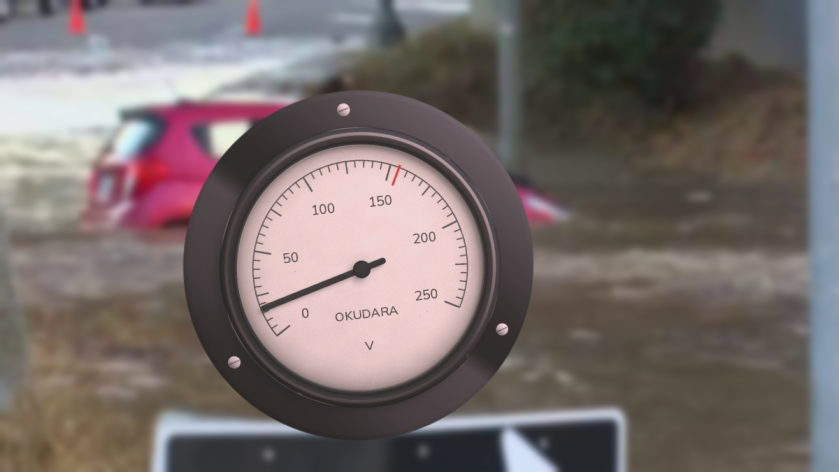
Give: 17.5 V
